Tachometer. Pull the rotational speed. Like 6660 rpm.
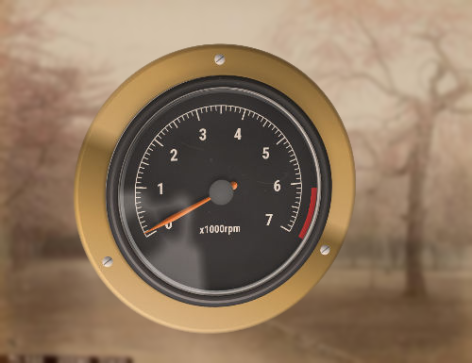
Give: 100 rpm
